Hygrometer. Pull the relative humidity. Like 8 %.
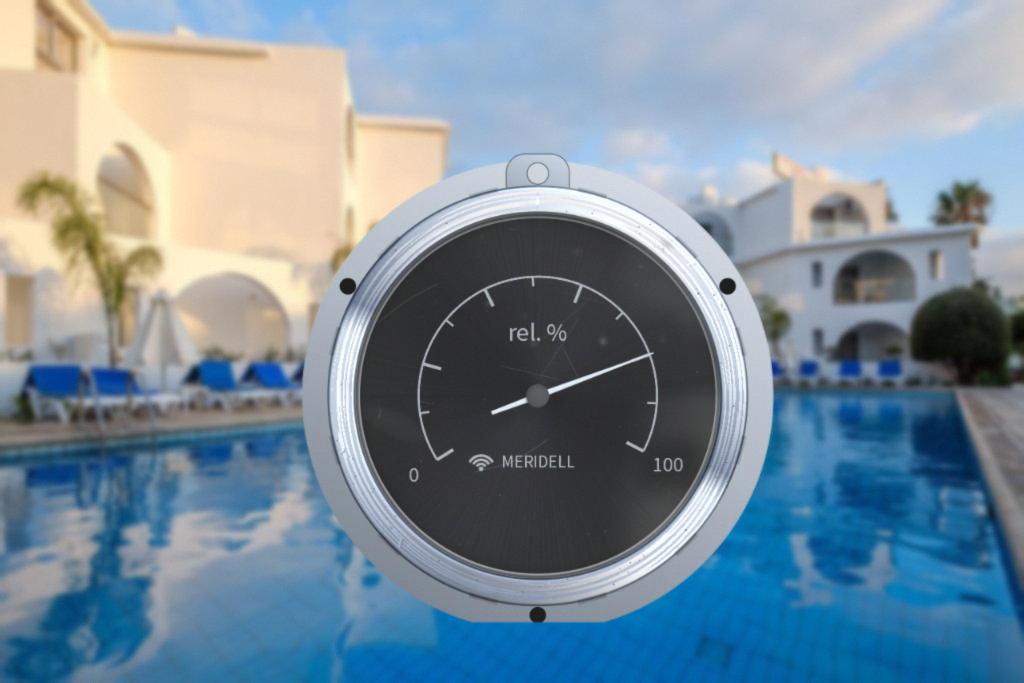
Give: 80 %
